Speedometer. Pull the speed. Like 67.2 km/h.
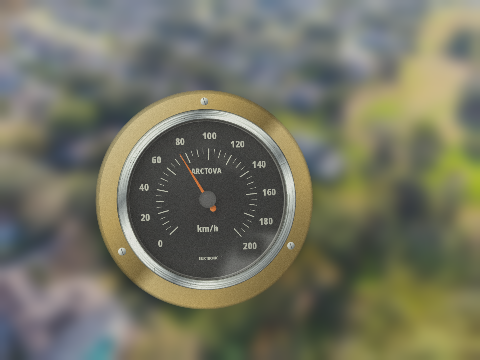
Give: 75 km/h
